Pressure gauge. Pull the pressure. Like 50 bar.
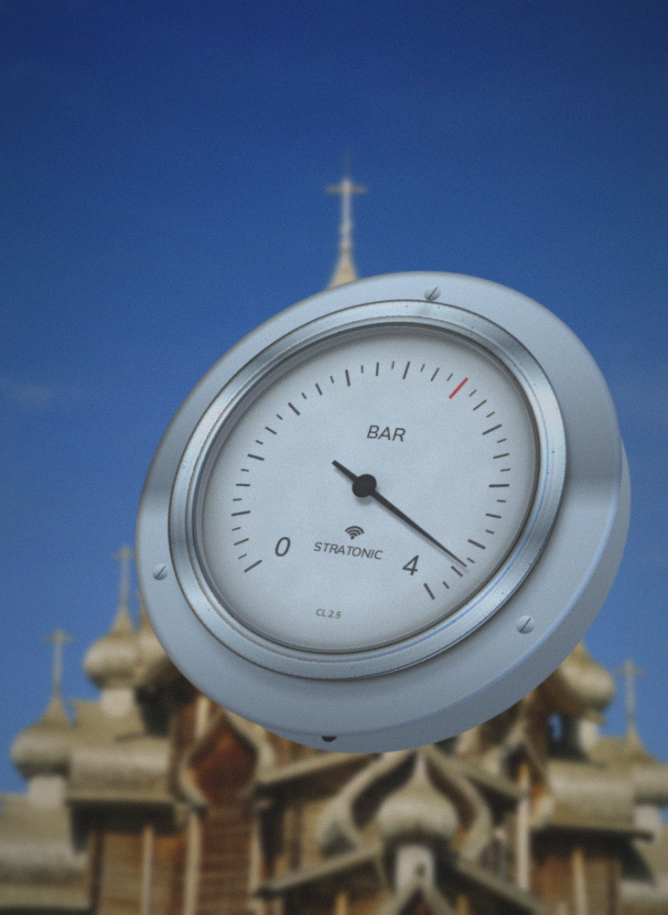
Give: 3.75 bar
